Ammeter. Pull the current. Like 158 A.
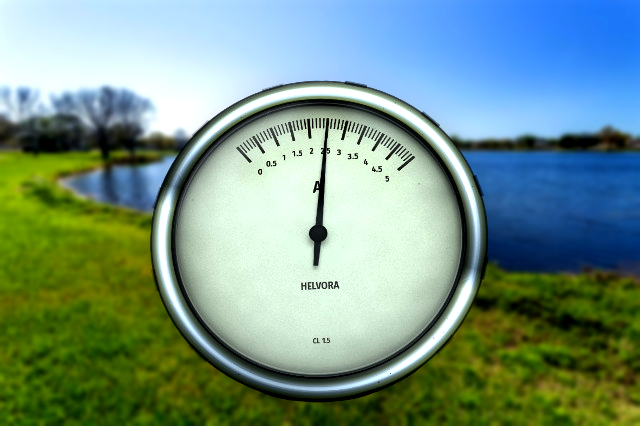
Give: 2.5 A
